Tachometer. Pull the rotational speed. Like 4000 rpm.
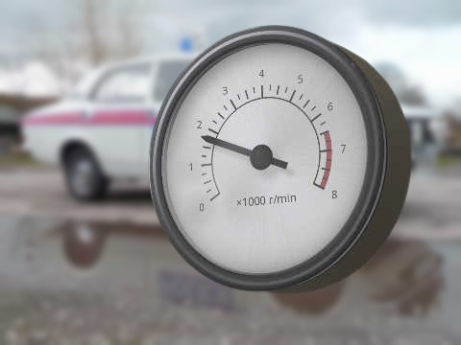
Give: 1750 rpm
